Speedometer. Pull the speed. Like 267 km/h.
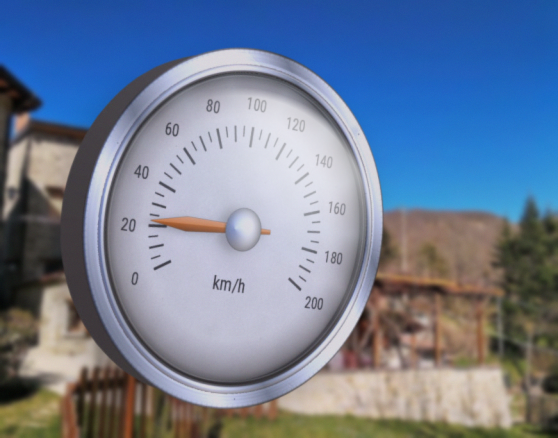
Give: 22.5 km/h
